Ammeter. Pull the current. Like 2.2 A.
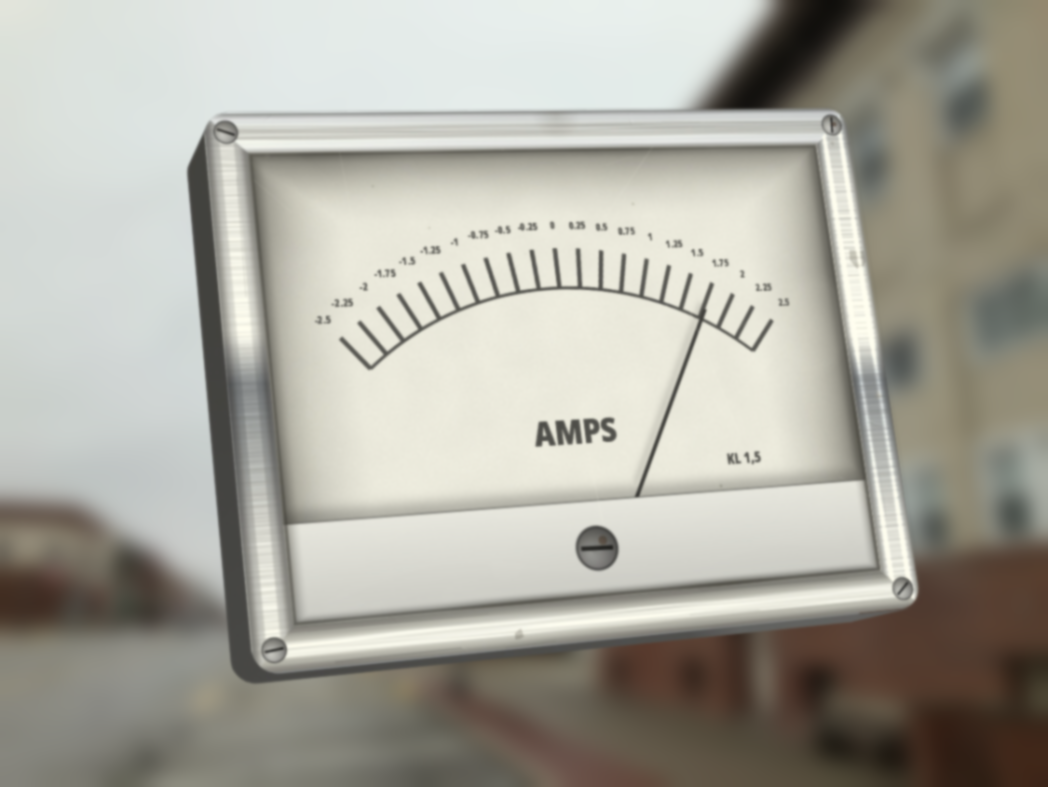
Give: 1.75 A
